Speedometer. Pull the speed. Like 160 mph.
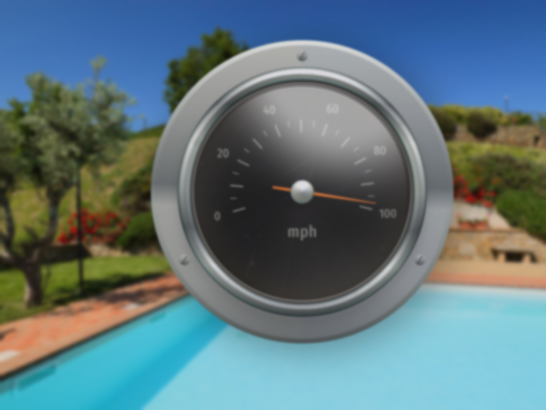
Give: 97.5 mph
